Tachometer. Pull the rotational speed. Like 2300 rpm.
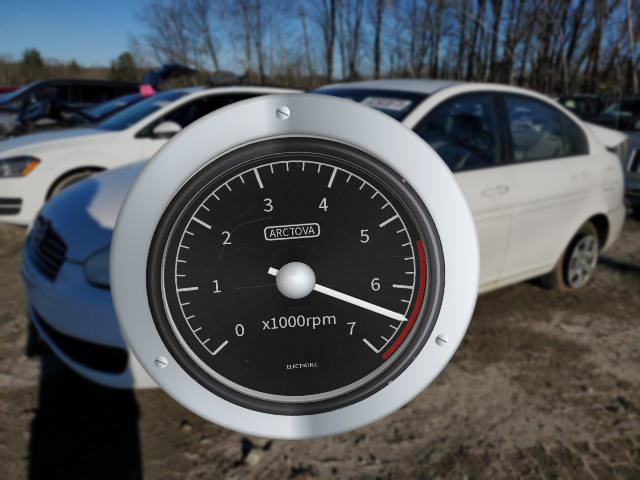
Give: 6400 rpm
